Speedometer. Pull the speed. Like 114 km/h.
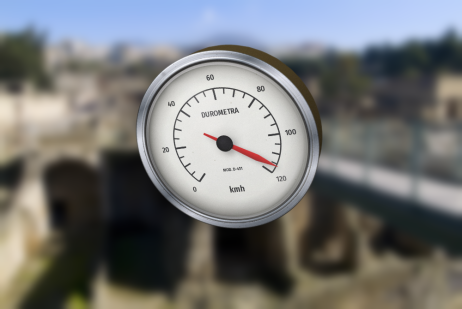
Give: 115 km/h
